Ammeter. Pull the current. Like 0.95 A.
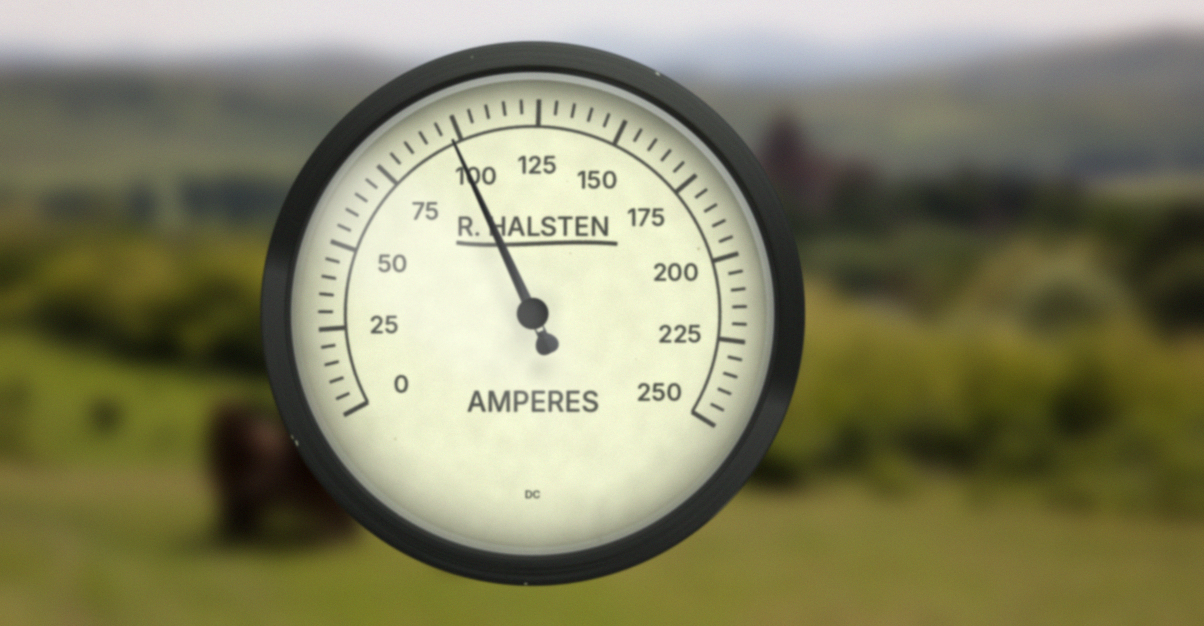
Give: 97.5 A
